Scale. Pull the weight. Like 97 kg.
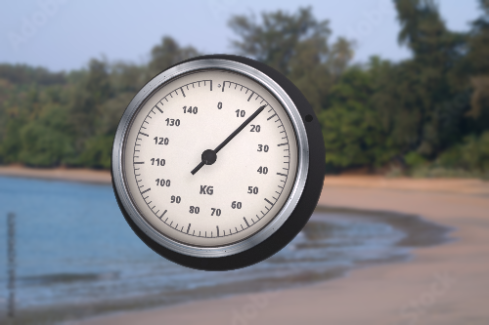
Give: 16 kg
